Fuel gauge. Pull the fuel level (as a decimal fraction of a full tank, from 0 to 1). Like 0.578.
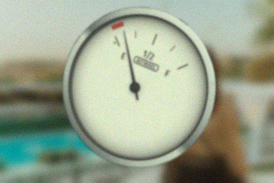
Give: 0.125
